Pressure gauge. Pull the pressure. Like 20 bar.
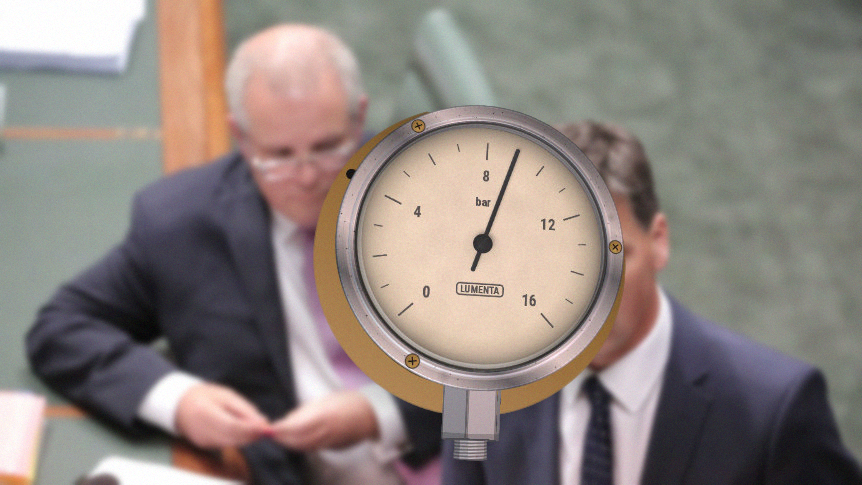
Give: 9 bar
